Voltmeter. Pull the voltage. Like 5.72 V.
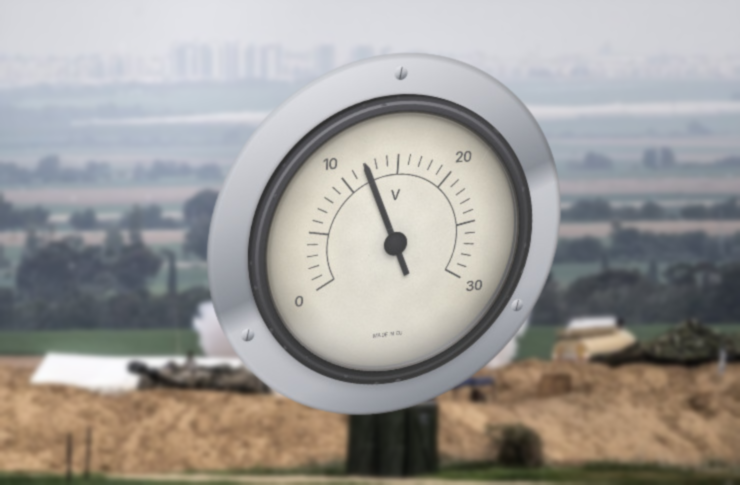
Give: 12 V
